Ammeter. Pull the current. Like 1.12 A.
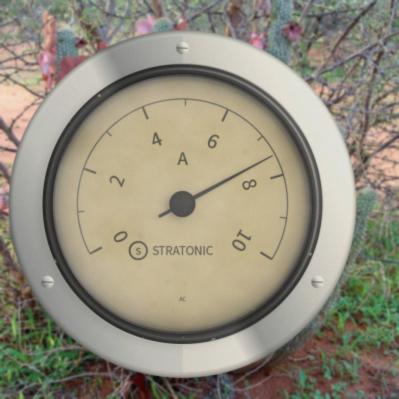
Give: 7.5 A
